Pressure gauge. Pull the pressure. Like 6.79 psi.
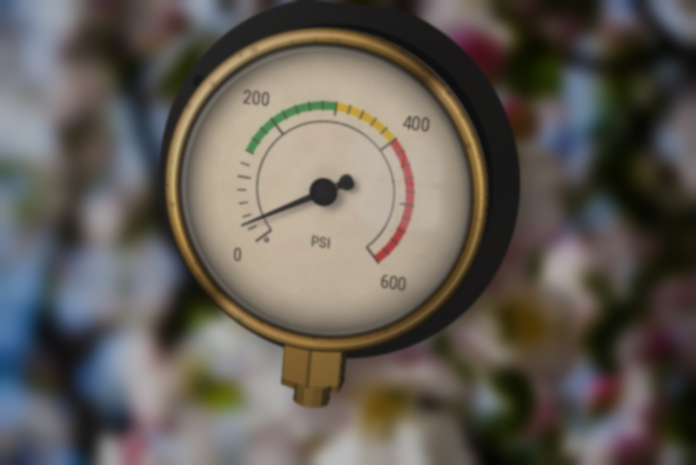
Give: 30 psi
